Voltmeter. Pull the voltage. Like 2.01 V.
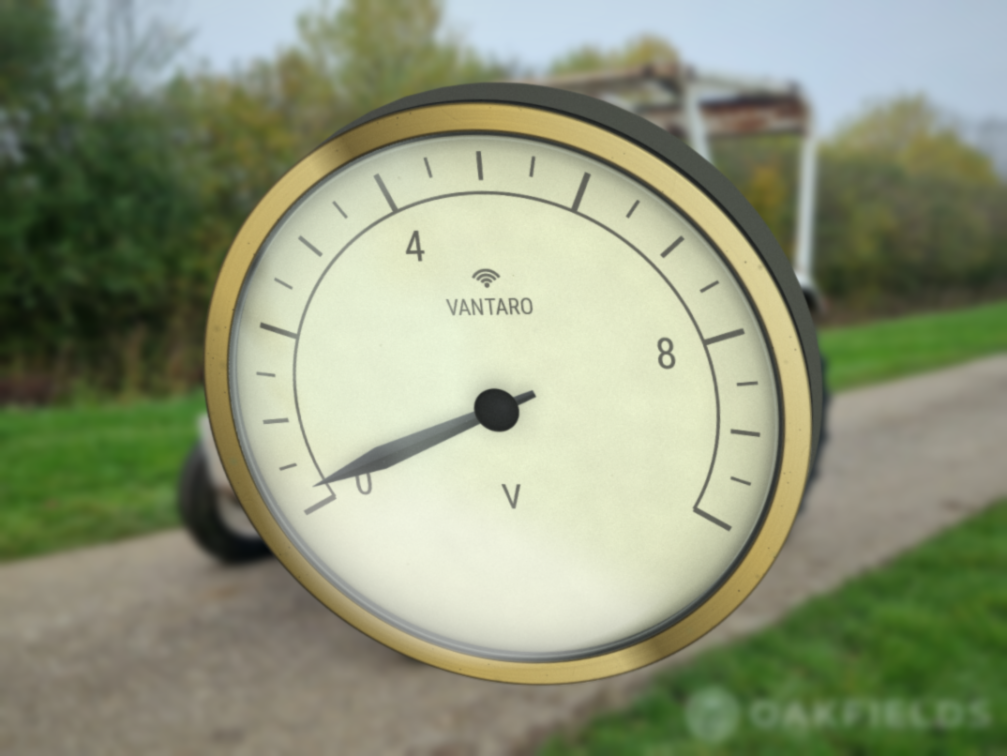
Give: 0.25 V
